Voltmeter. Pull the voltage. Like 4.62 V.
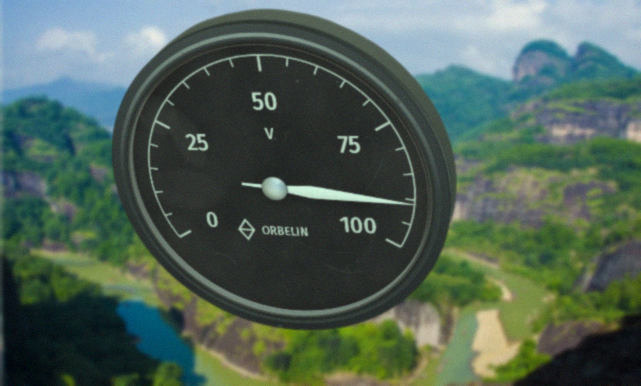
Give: 90 V
